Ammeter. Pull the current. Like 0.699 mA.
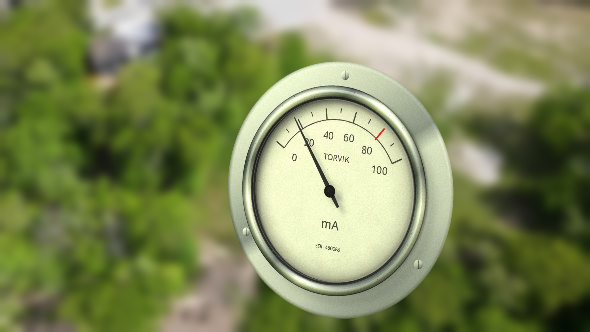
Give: 20 mA
